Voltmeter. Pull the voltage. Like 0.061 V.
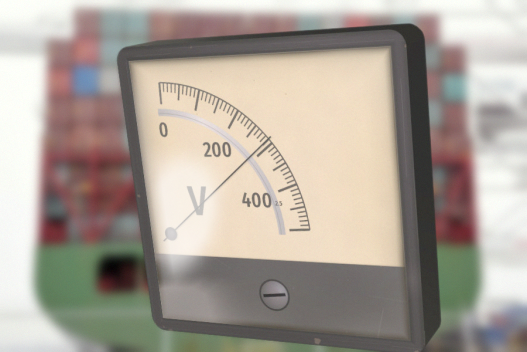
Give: 290 V
